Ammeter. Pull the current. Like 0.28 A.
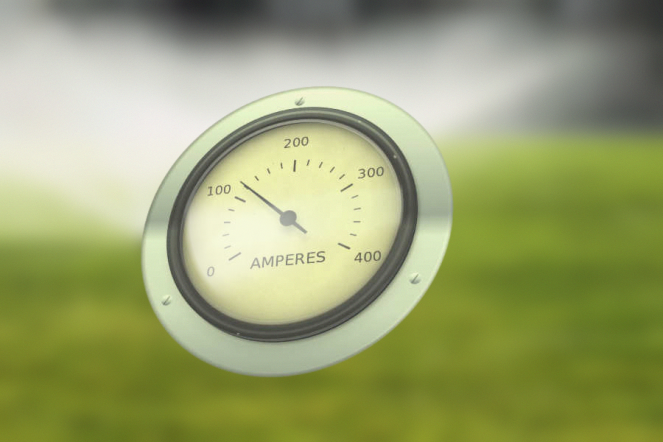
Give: 120 A
